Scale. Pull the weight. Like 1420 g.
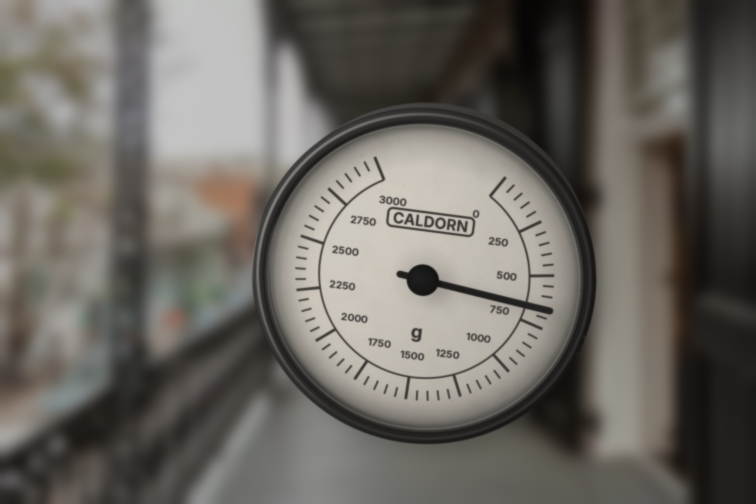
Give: 650 g
